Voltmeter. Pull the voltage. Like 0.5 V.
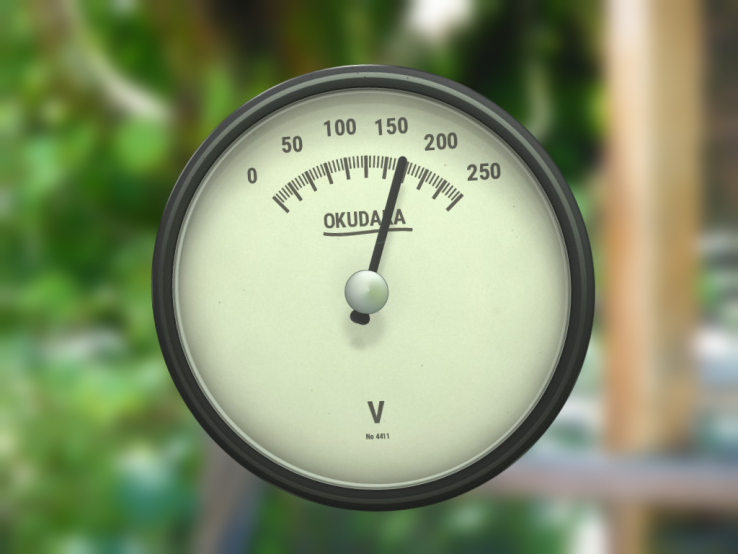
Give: 170 V
